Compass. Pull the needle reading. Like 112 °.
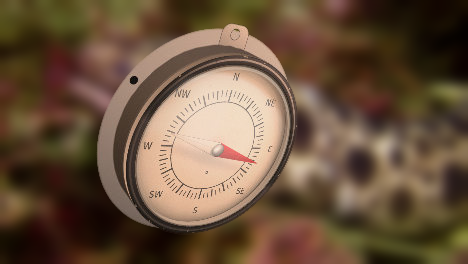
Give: 105 °
